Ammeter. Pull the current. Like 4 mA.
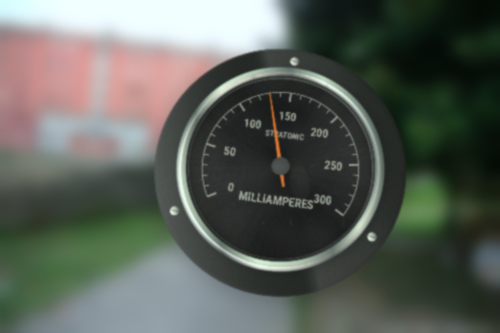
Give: 130 mA
